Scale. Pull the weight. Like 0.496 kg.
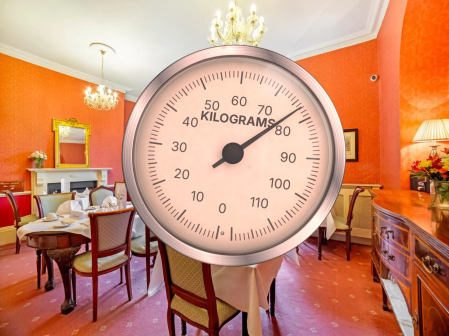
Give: 77 kg
